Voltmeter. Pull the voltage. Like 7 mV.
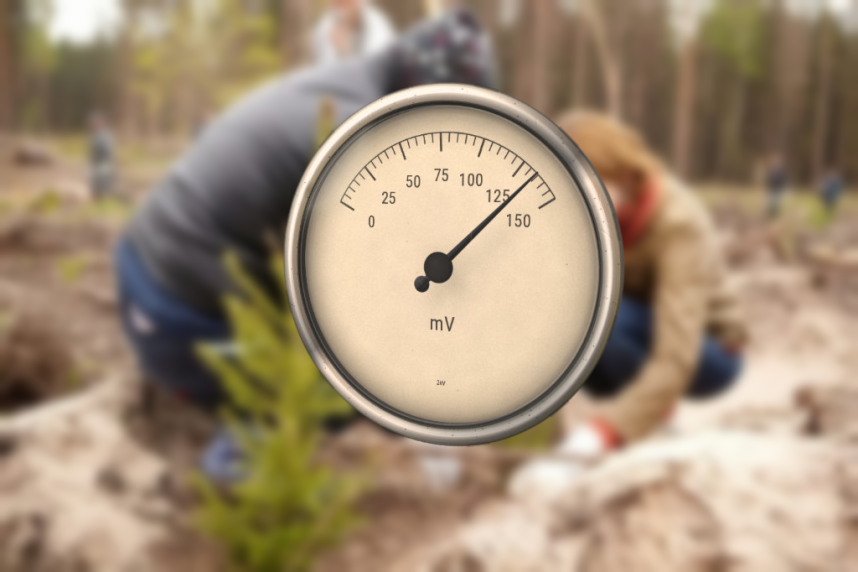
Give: 135 mV
